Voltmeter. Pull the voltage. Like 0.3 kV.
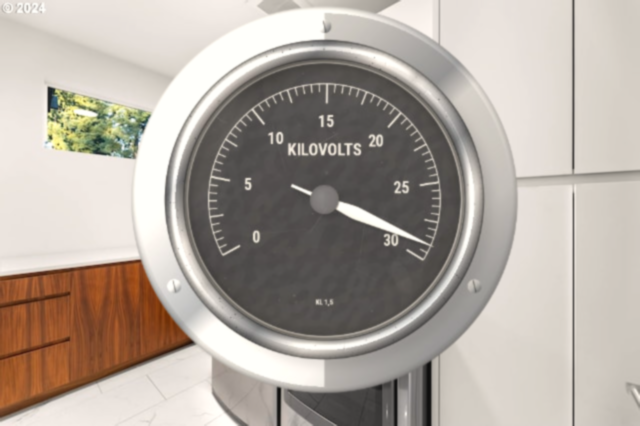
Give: 29 kV
